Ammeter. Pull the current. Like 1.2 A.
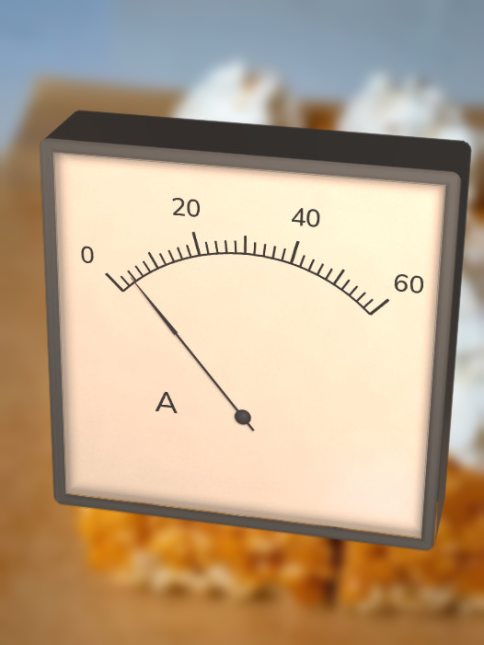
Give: 4 A
